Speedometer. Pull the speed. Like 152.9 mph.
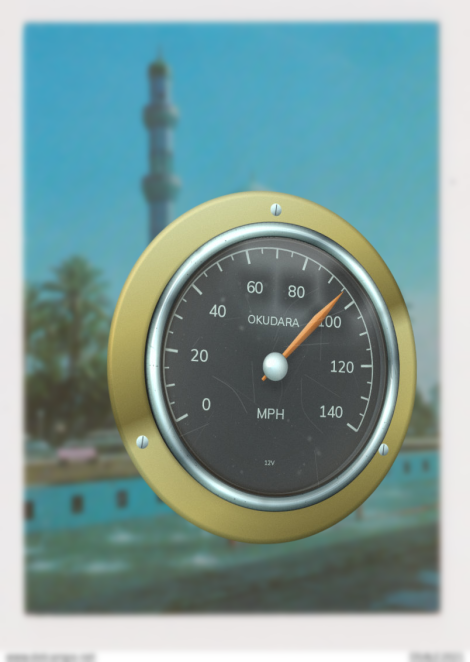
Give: 95 mph
